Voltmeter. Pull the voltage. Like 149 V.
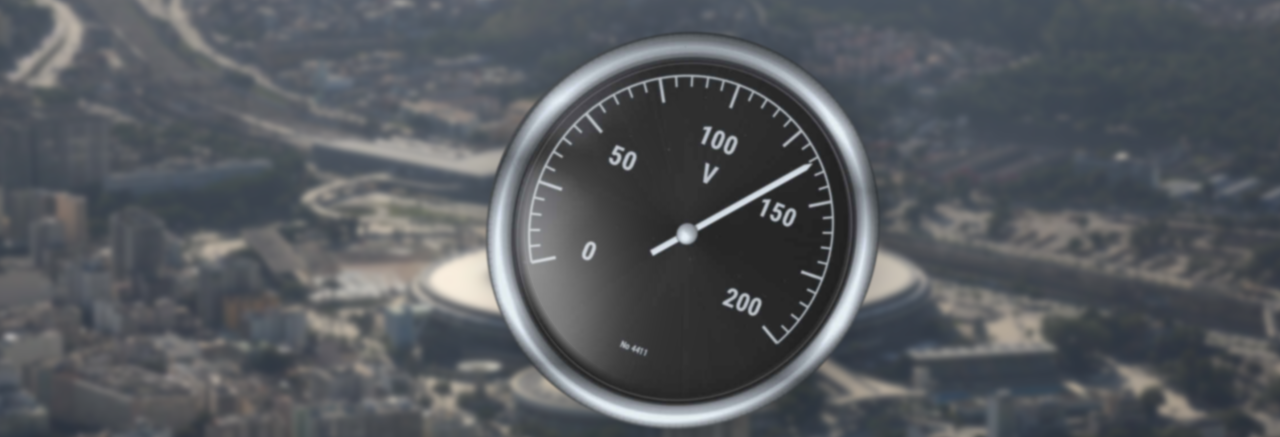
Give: 135 V
